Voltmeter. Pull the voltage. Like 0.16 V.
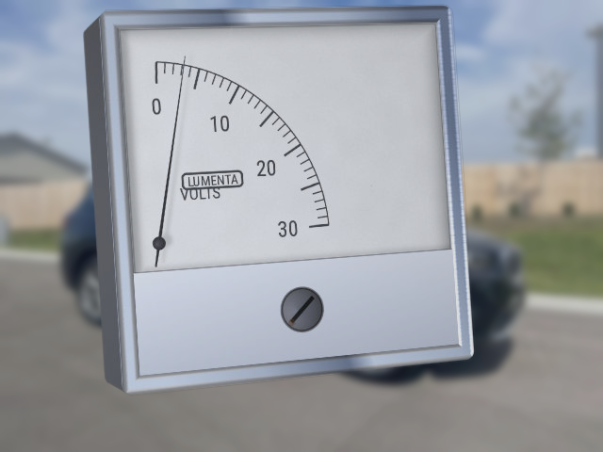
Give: 3 V
